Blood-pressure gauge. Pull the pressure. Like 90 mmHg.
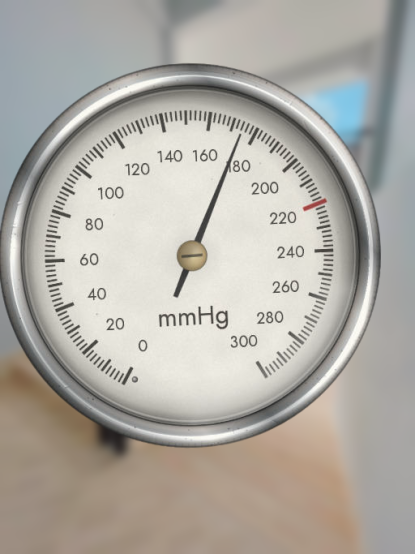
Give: 174 mmHg
